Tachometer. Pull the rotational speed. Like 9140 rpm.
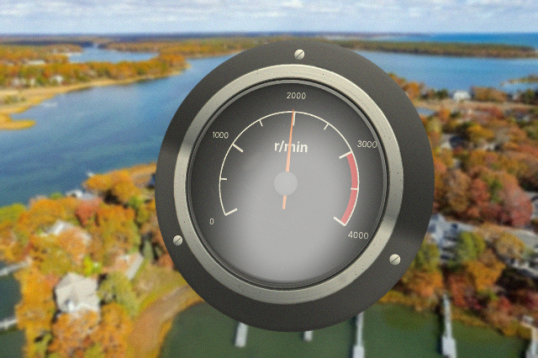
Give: 2000 rpm
